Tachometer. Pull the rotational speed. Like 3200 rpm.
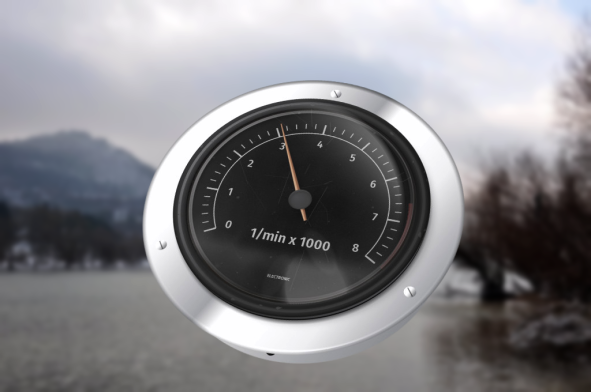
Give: 3100 rpm
